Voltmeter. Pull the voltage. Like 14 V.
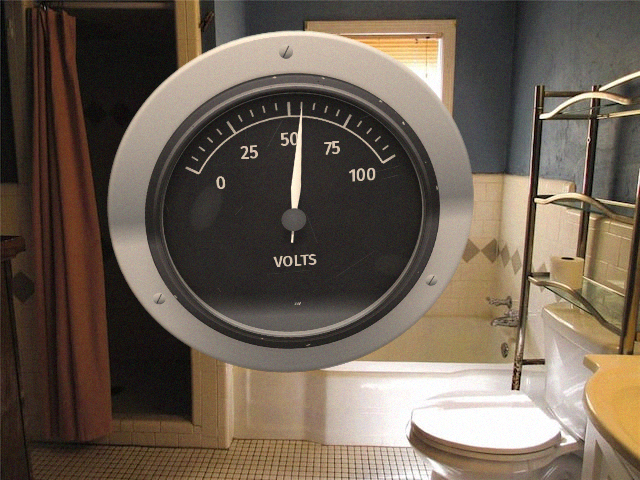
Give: 55 V
